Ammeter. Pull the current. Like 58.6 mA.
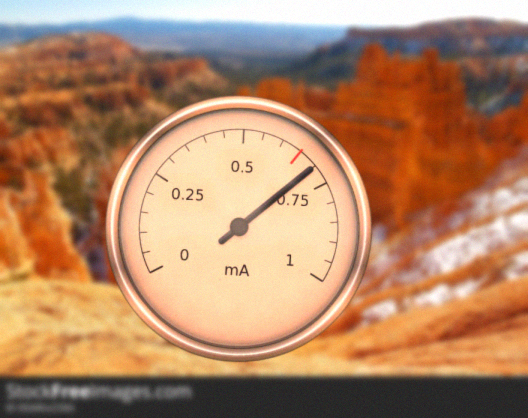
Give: 0.7 mA
